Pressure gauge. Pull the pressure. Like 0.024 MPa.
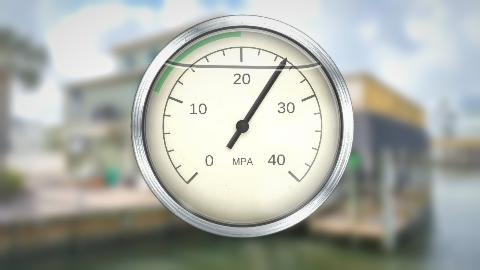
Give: 25 MPa
